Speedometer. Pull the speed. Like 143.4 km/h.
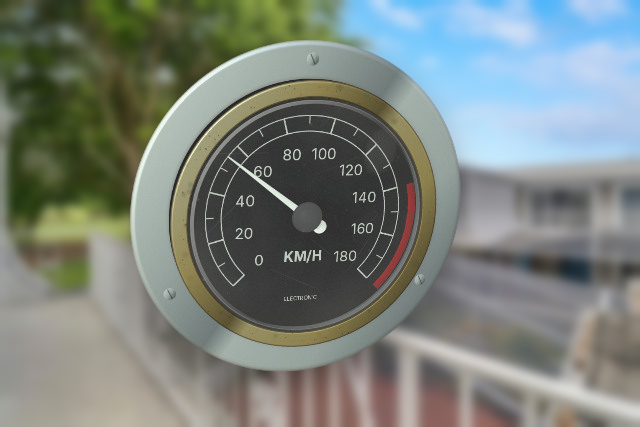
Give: 55 km/h
